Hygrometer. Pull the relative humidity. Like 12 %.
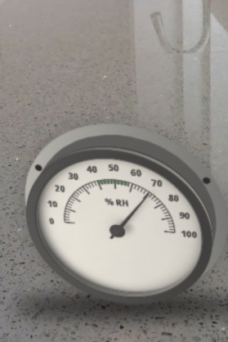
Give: 70 %
